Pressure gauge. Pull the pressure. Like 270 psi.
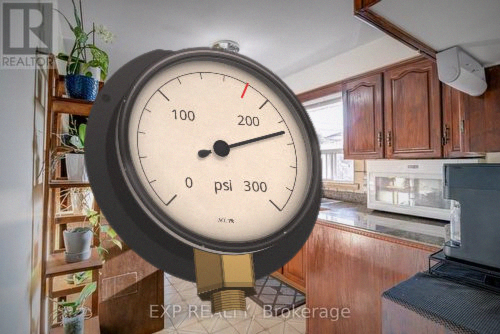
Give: 230 psi
